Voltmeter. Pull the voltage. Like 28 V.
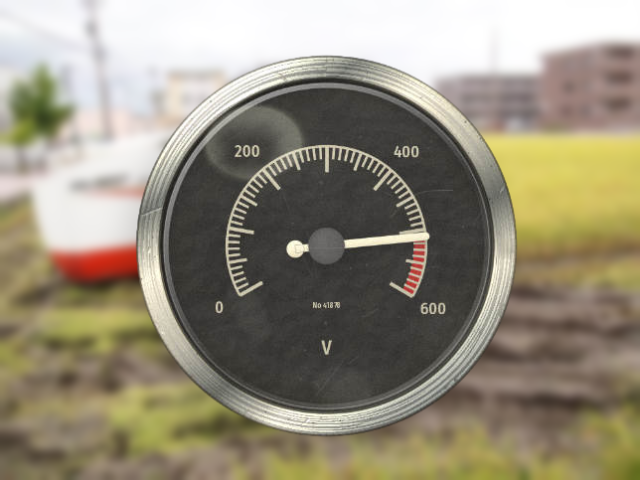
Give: 510 V
